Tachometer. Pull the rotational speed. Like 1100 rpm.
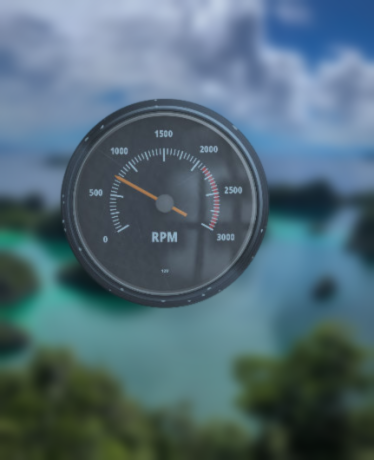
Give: 750 rpm
